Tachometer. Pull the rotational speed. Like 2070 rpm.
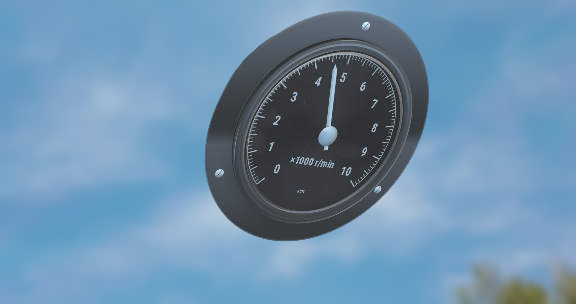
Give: 4500 rpm
